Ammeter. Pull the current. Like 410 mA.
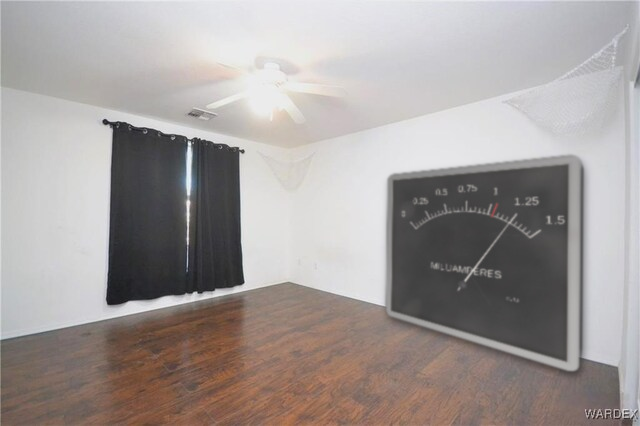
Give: 1.25 mA
